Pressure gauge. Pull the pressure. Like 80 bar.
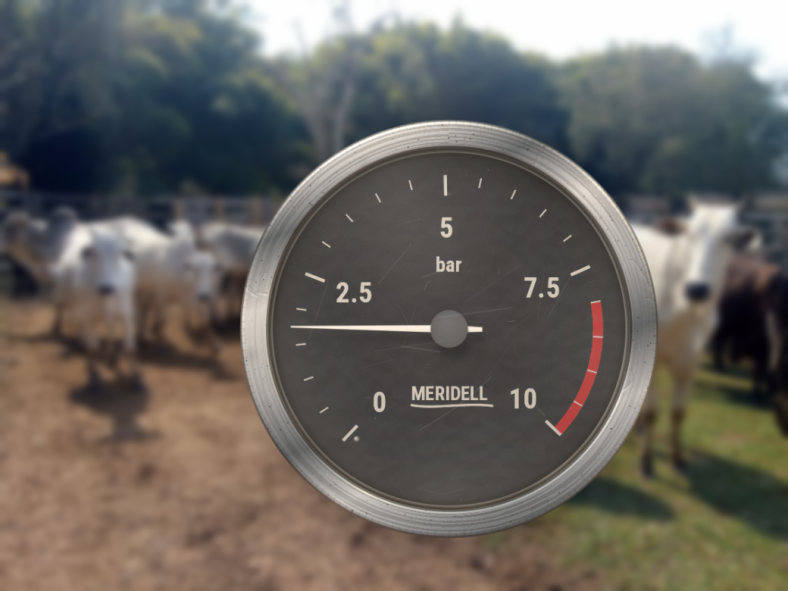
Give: 1.75 bar
